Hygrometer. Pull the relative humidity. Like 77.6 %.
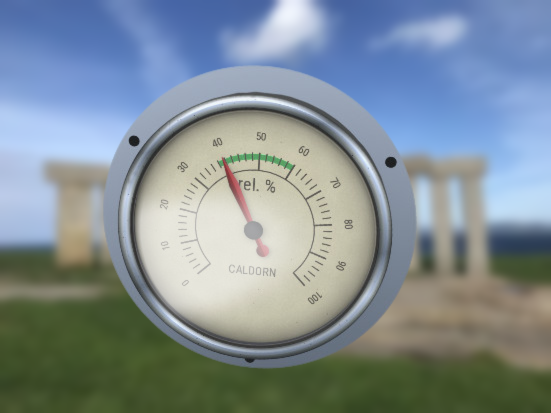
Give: 40 %
